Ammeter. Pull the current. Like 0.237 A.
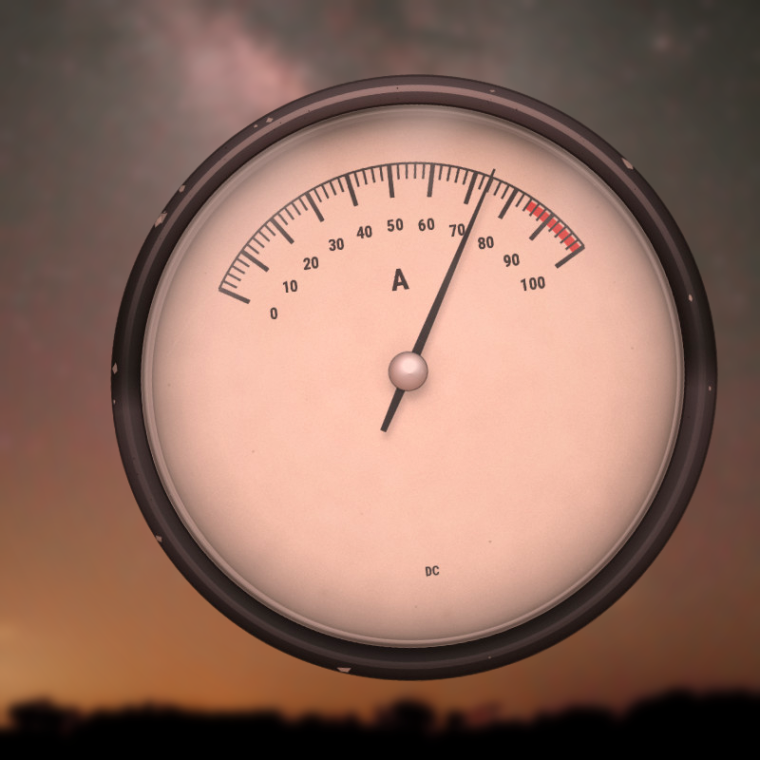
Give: 74 A
